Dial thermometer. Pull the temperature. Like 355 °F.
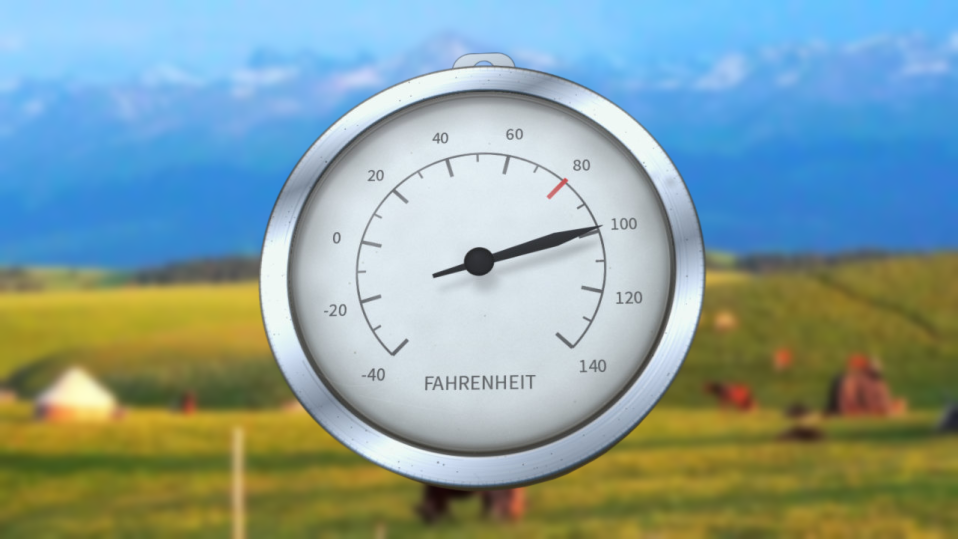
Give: 100 °F
